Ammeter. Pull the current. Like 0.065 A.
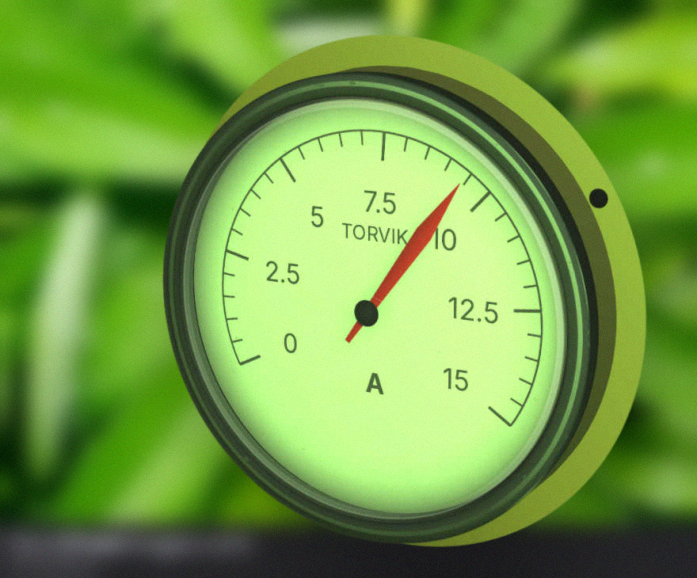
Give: 9.5 A
